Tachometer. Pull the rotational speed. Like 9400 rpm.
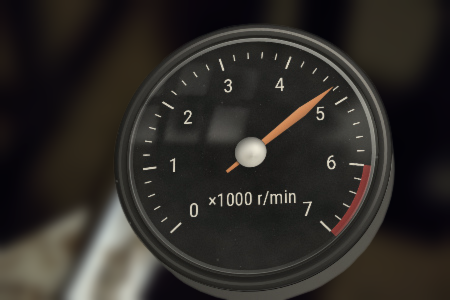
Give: 4800 rpm
